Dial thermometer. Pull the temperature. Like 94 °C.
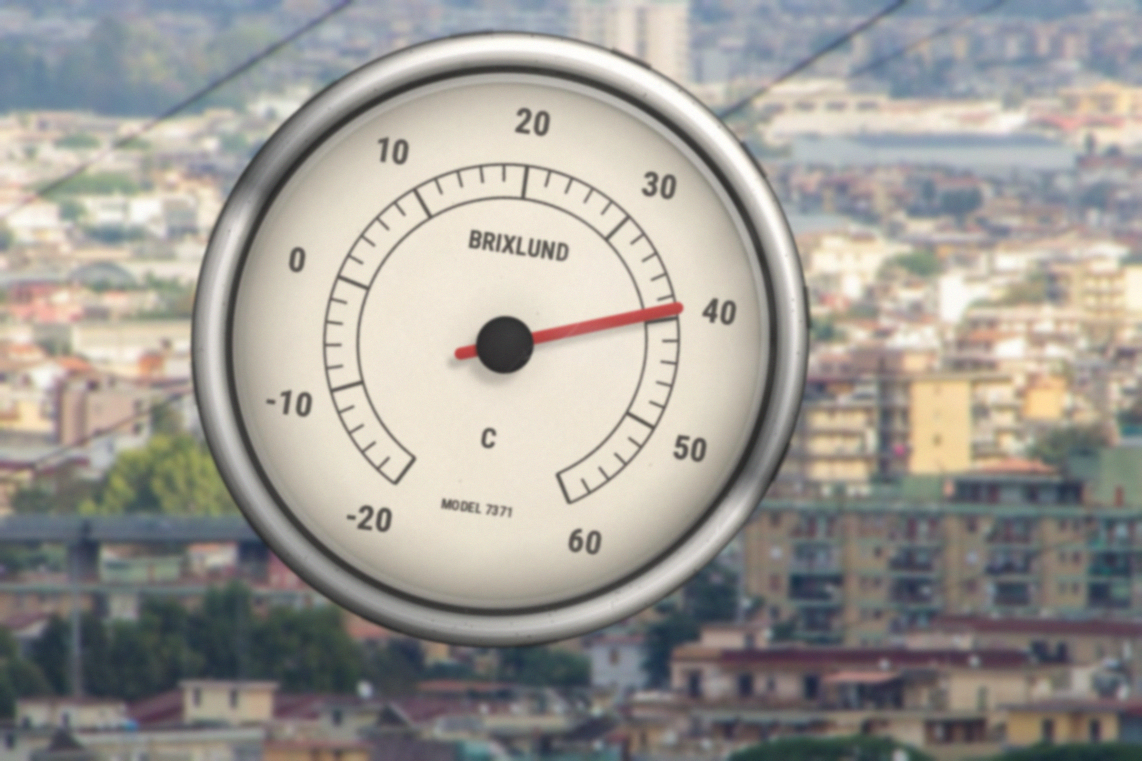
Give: 39 °C
